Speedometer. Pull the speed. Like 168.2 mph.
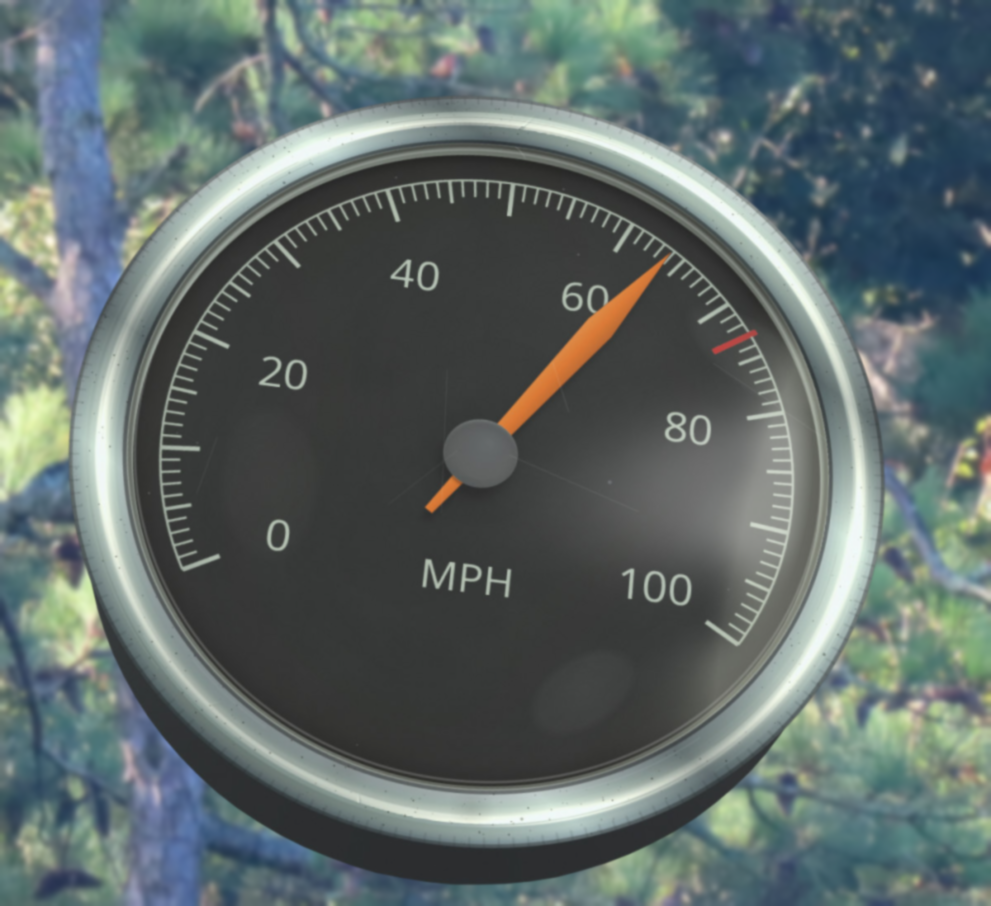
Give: 64 mph
